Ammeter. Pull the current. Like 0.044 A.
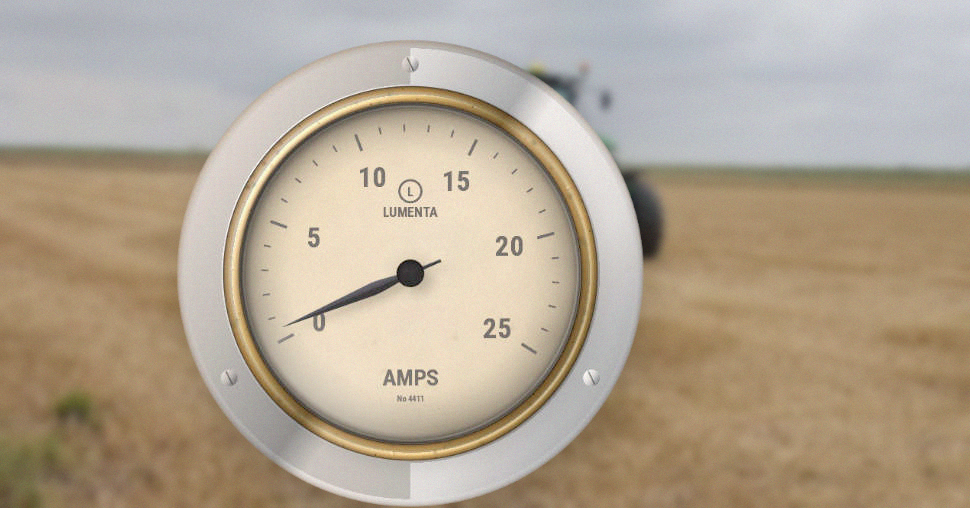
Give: 0.5 A
